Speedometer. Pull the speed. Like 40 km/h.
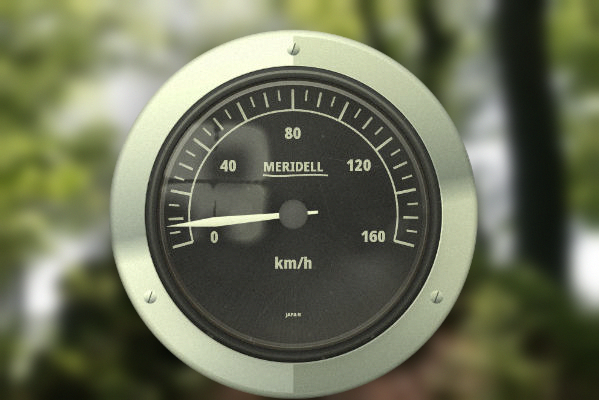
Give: 7.5 km/h
